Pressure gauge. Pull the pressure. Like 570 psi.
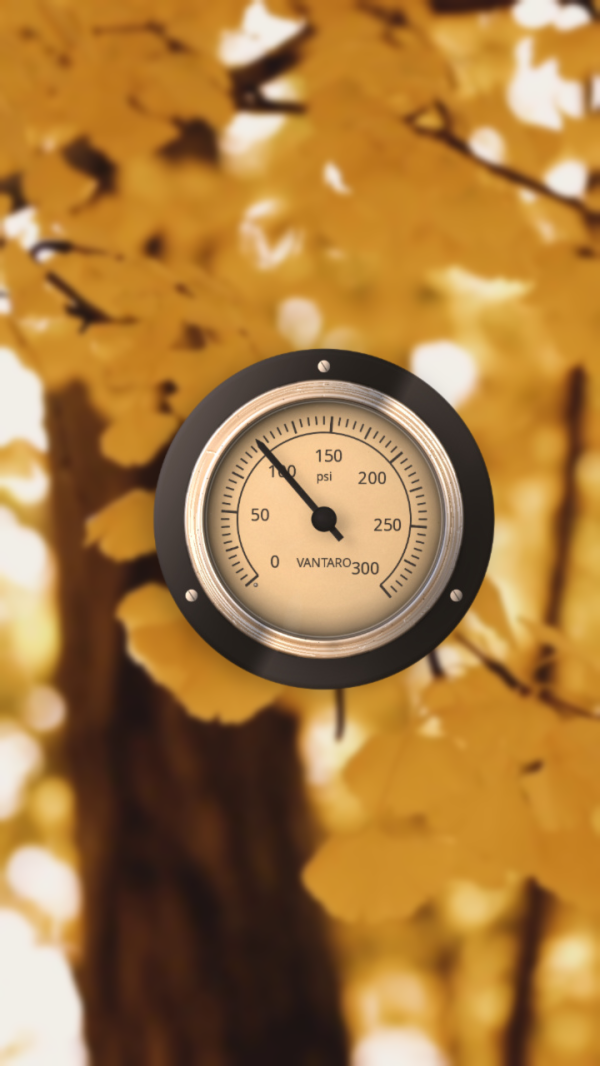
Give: 100 psi
